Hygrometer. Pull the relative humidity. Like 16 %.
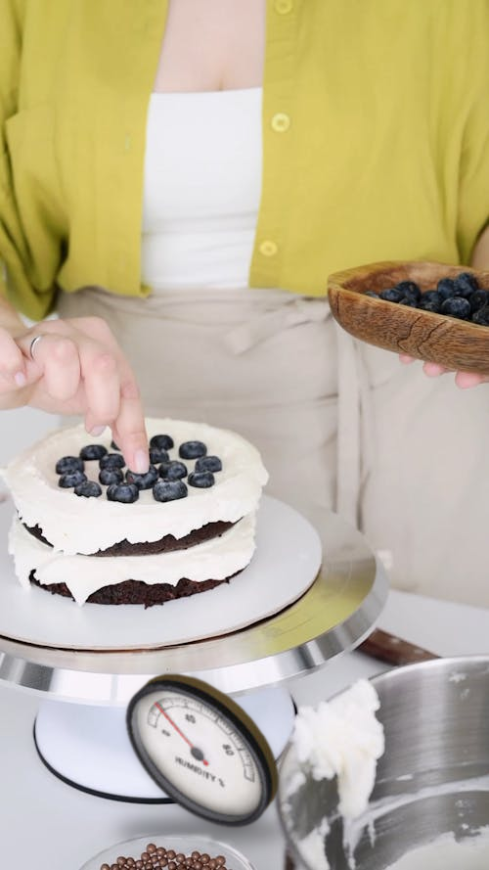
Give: 20 %
